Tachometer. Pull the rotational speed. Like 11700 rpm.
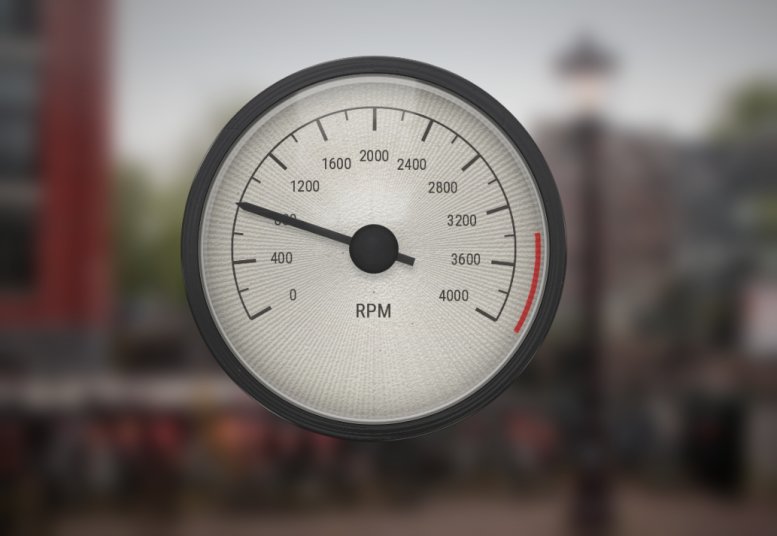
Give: 800 rpm
